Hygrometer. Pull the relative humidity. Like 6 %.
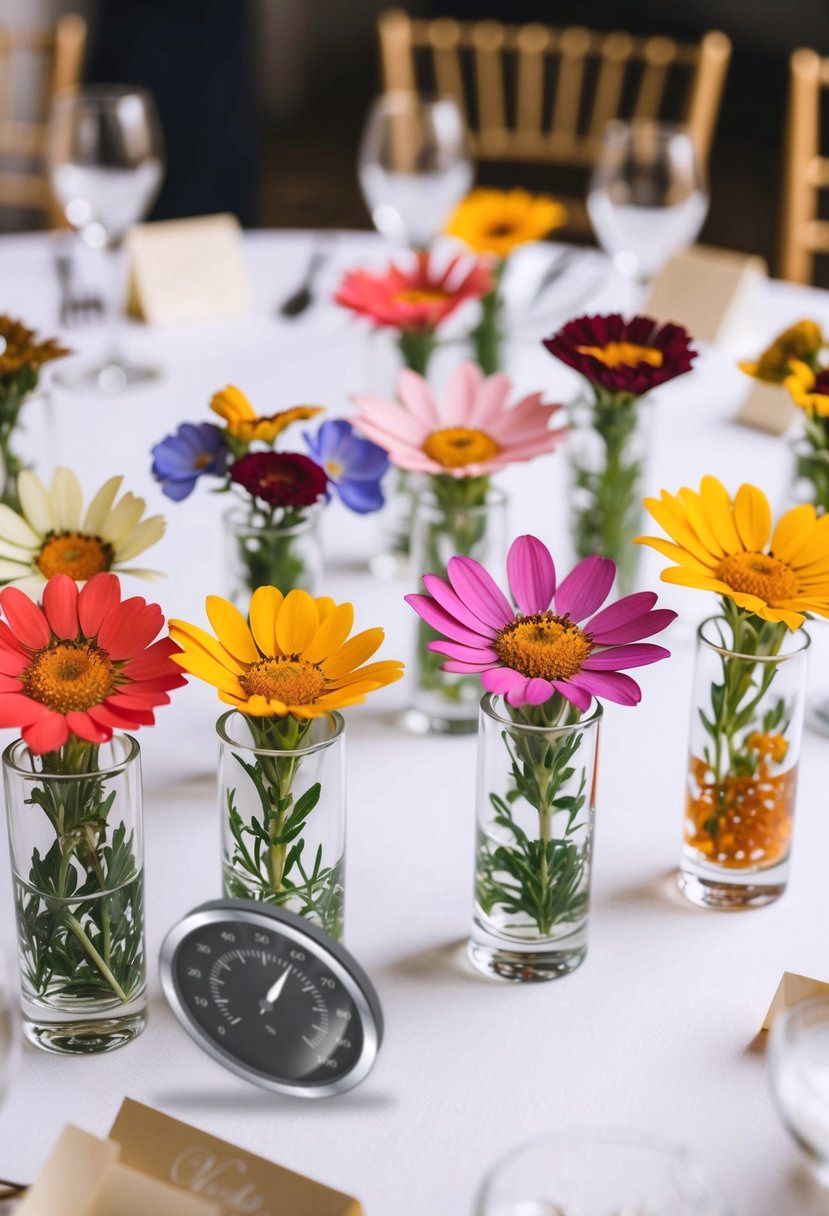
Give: 60 %
